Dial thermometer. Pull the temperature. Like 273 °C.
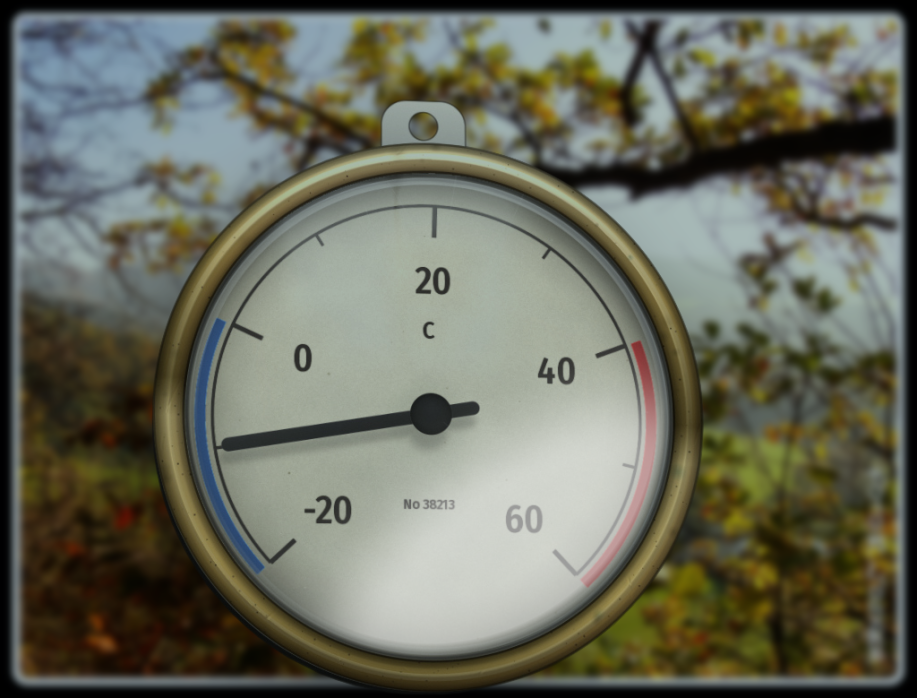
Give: -10 °C
